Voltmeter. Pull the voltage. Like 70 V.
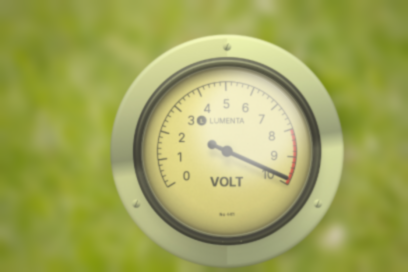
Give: 9.8 V
